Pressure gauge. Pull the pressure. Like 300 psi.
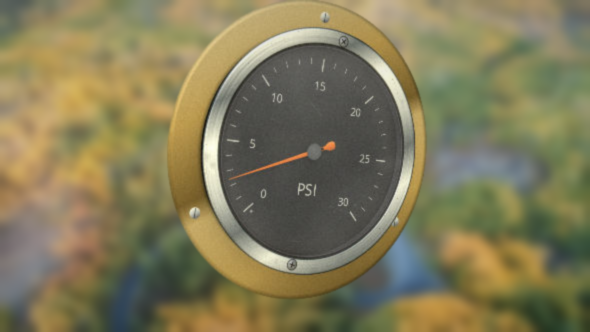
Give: 2.5 psi
